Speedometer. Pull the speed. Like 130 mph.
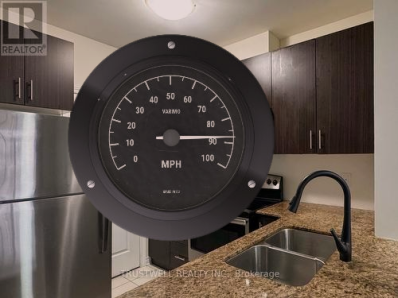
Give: 87.5 mph
